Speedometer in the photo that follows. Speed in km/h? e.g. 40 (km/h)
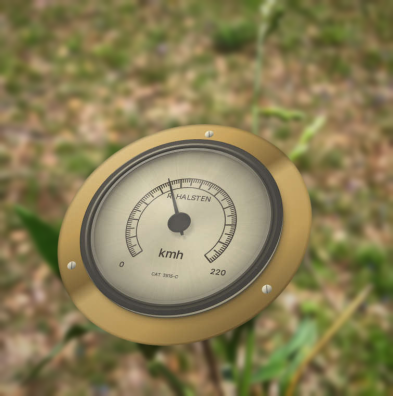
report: 90 (km/h)
